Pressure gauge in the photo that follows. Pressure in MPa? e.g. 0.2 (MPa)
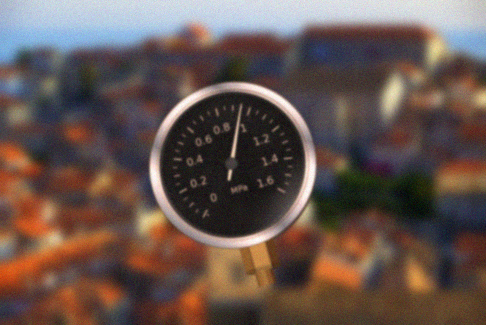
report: 0.95 (MPa)
